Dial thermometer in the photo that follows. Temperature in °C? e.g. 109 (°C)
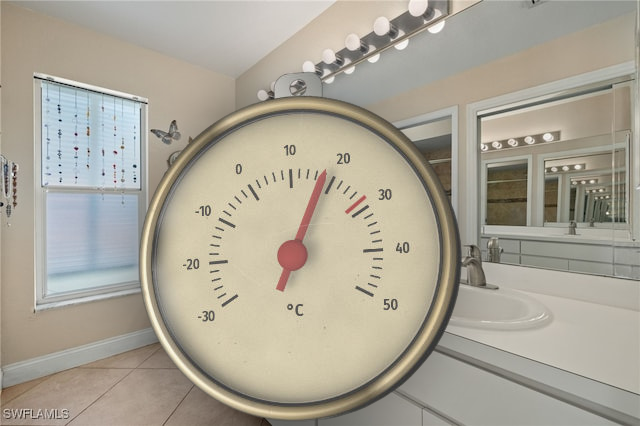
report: 18 (°C)
